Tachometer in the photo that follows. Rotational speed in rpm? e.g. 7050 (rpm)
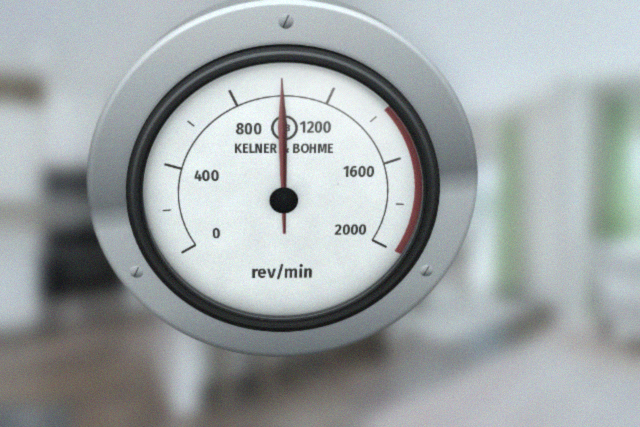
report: 1000 (rpm)
